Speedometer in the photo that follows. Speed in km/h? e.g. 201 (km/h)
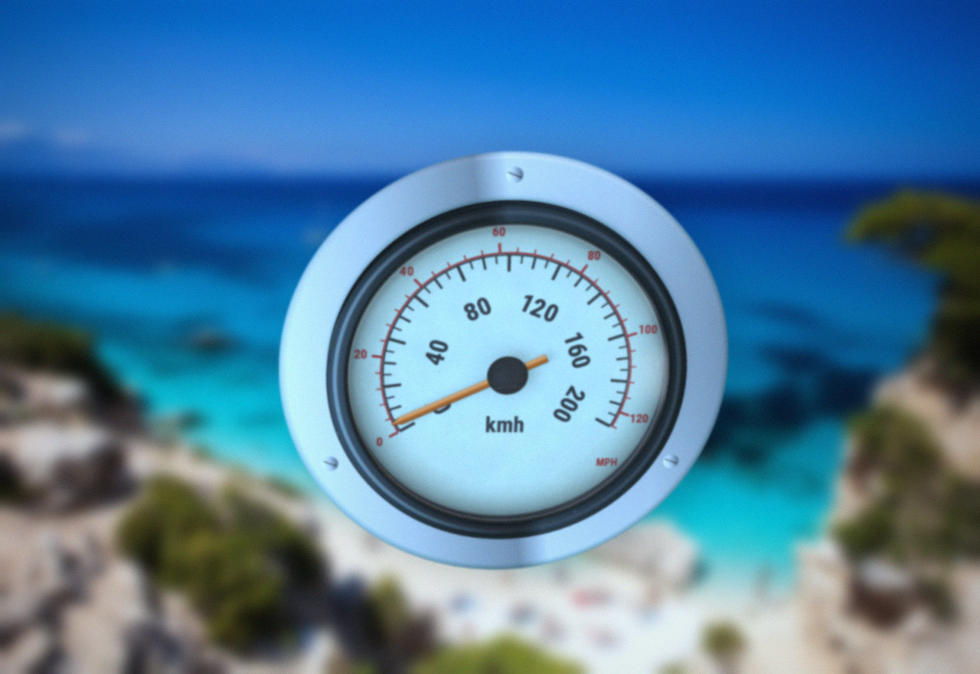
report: 5 (km/h)
